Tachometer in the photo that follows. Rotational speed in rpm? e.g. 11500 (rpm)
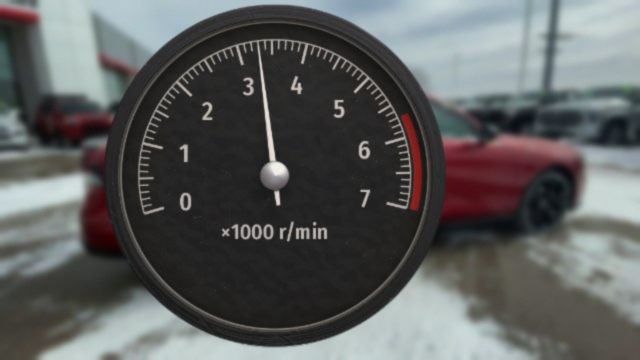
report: 3300 (rpm)
